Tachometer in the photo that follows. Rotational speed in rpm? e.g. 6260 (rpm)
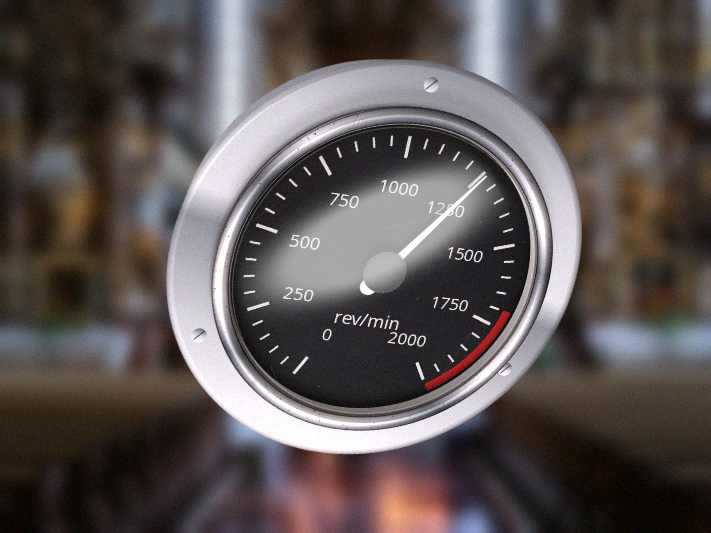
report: 1250 (rpm)
